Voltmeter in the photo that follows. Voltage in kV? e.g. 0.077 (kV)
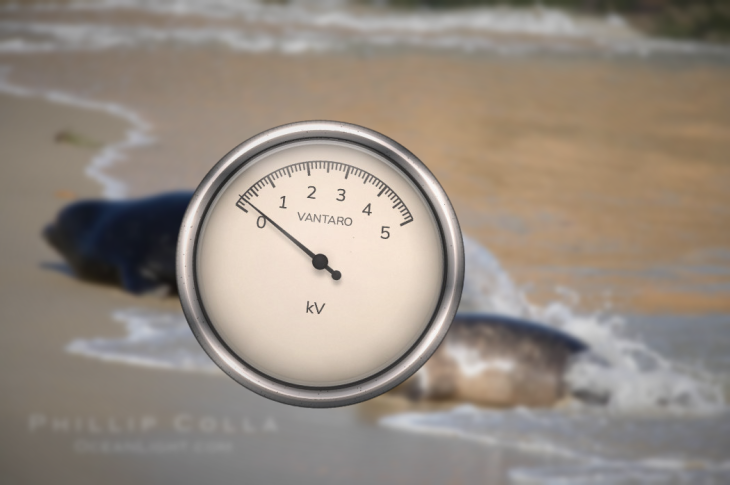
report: 0.2 (kV)
